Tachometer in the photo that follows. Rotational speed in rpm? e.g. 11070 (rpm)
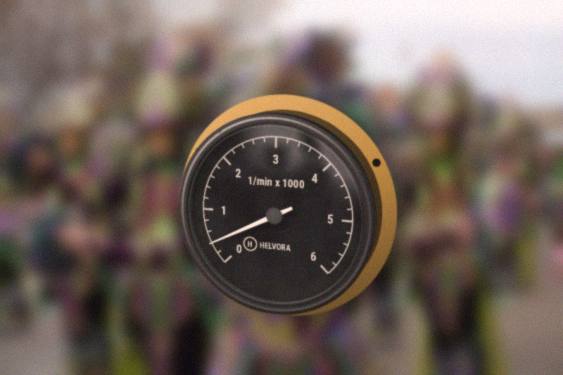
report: 400 (rpm)
